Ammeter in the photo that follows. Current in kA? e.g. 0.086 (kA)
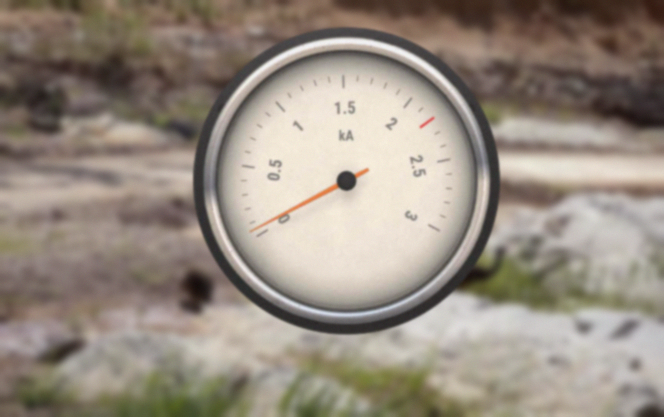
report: 0.05 (kA)
